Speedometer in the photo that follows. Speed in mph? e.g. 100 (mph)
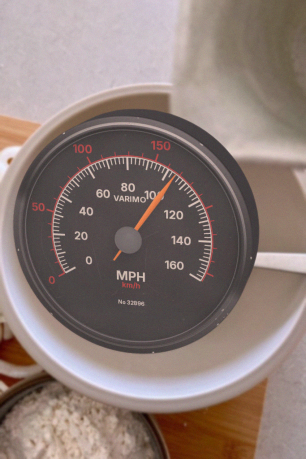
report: 104 (mph)
